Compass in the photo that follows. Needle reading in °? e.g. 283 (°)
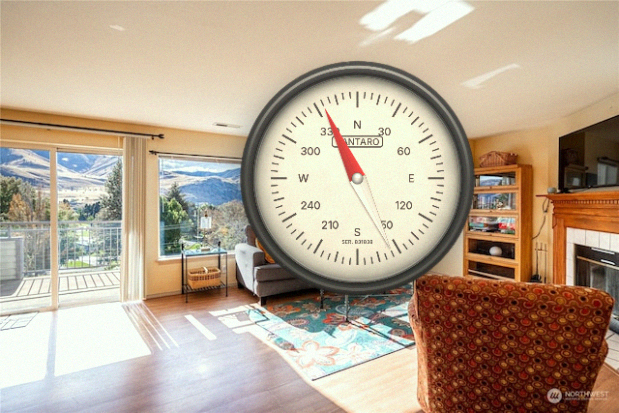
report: 335 (°)
